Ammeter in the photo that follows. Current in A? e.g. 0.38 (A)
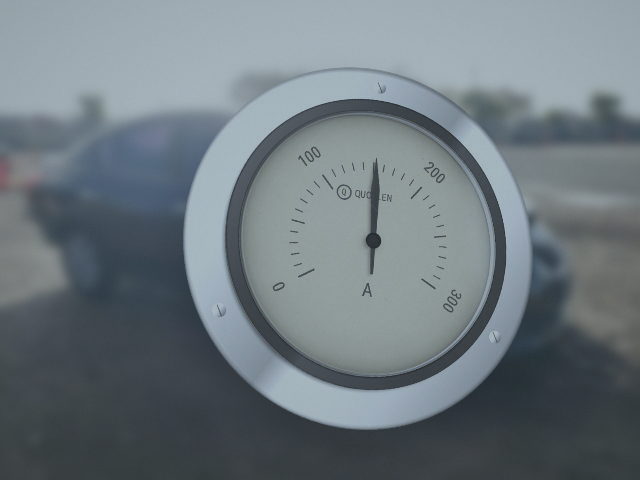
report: 150 (A)
